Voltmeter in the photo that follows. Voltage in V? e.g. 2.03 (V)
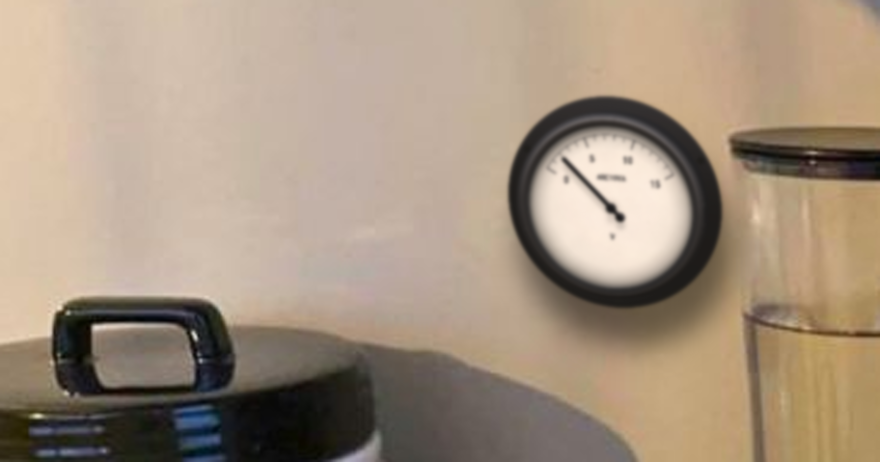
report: 2 (V)
